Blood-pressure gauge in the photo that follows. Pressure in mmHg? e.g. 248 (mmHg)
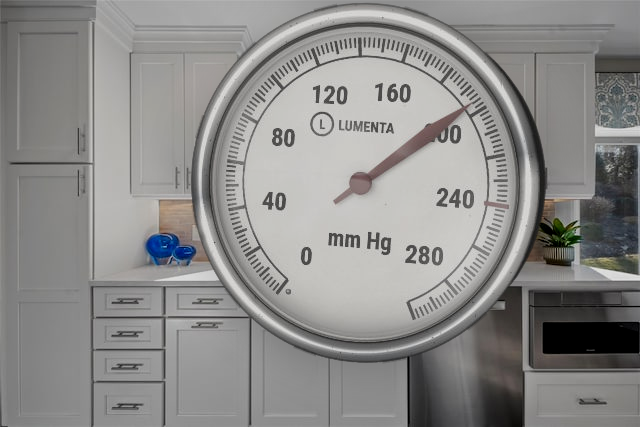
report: 196 (mmHg)
